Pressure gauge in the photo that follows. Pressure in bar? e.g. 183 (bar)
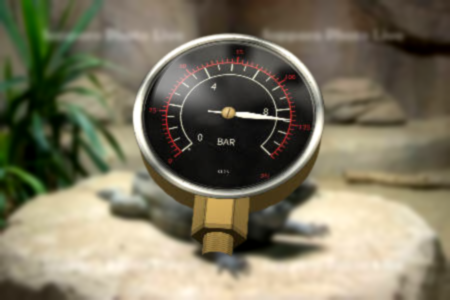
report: 8.5 (bar)
